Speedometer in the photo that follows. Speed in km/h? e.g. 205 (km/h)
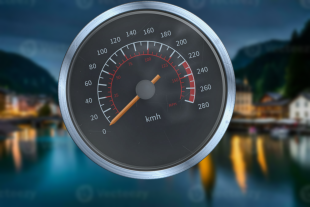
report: 0 (km/h)
